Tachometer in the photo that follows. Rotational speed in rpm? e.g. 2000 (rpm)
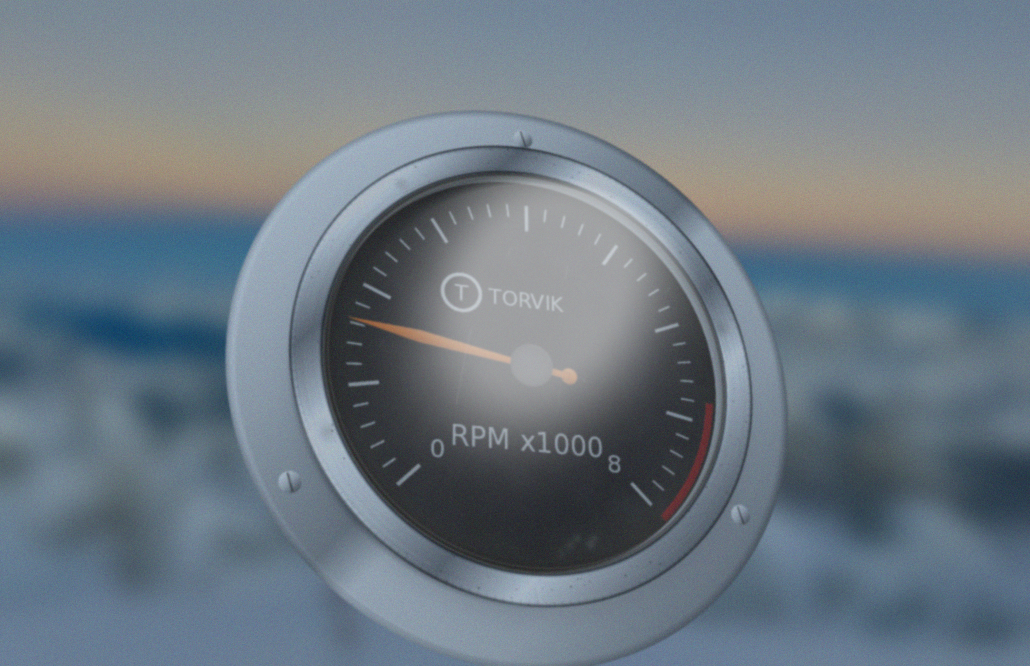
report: 1600 (rpm)
